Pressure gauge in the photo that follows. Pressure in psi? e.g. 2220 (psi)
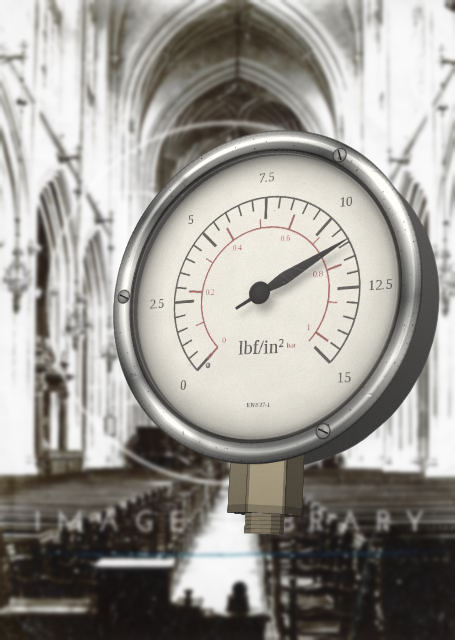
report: 11 (psi)
